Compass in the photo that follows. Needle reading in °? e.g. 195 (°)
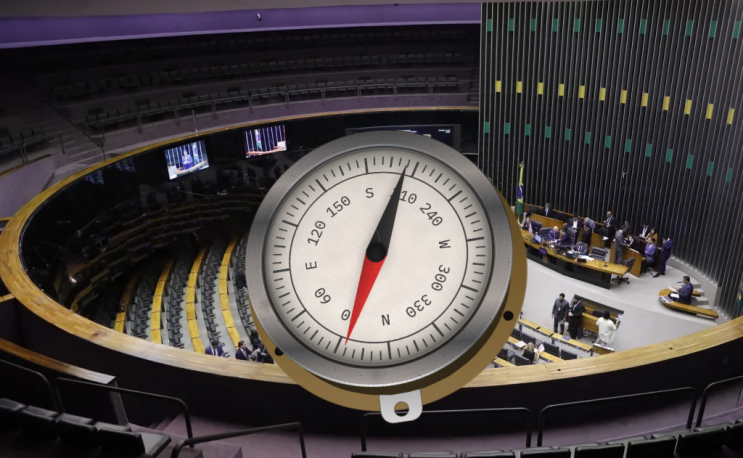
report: 25 (°)
